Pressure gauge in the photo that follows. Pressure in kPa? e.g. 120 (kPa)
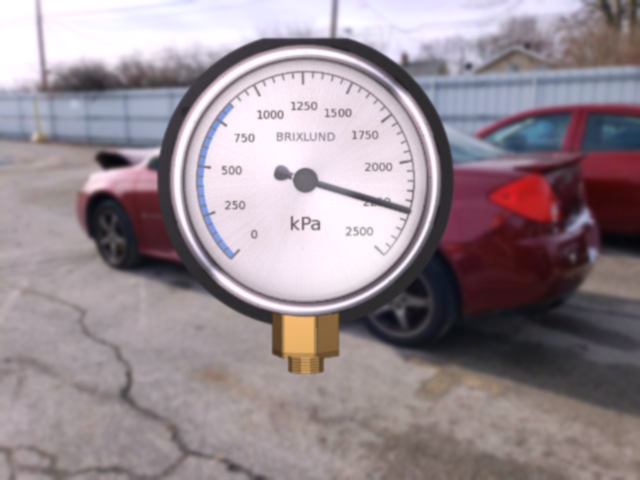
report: 2250 (kPa)
